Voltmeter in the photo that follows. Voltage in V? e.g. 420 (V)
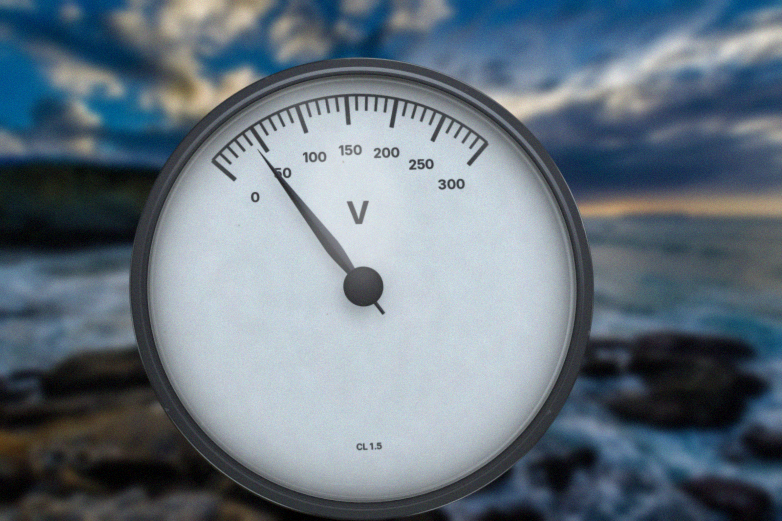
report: 40 (V)
